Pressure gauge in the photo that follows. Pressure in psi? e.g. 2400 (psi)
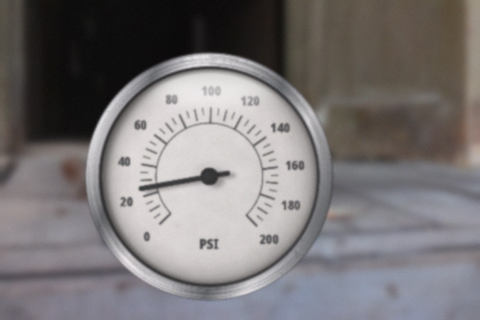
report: 25 (psi)
